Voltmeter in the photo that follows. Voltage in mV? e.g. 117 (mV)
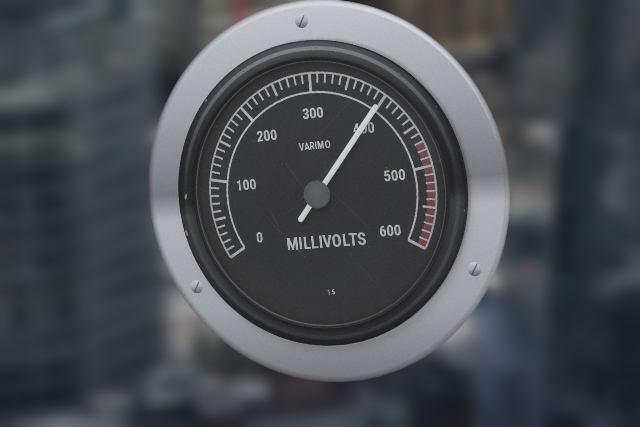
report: 400 (mV)
